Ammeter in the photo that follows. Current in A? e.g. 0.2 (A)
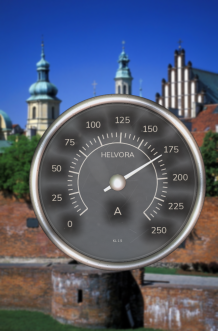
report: 175 (A)
